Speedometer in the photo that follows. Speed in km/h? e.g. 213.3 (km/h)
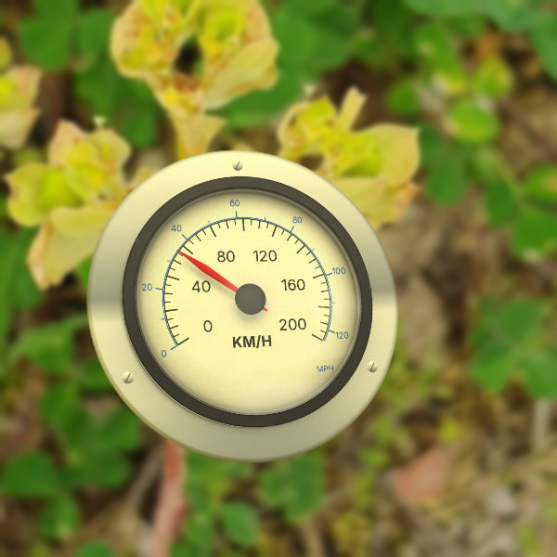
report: 55 (km/h)
